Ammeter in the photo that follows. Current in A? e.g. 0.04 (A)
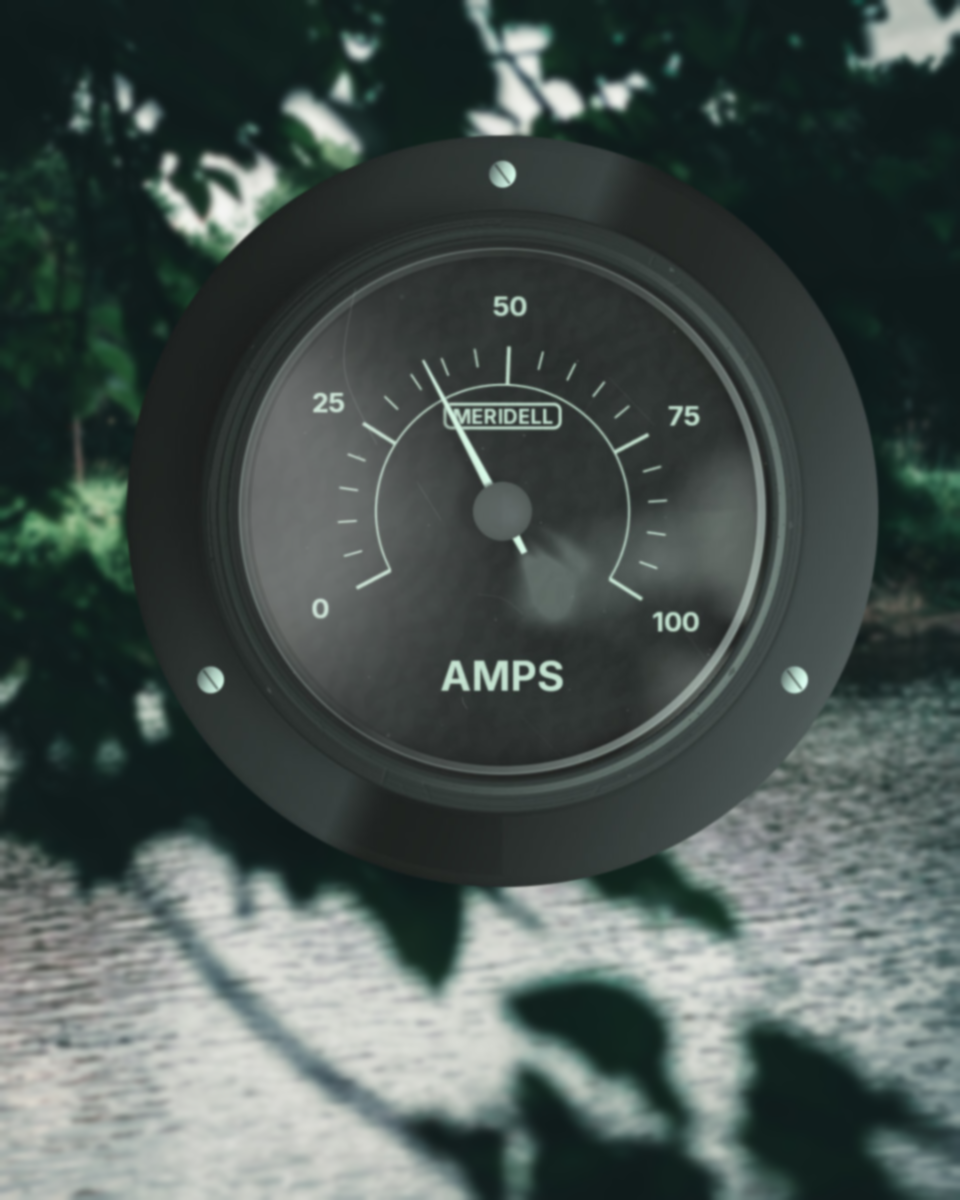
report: 37.5 (A)
